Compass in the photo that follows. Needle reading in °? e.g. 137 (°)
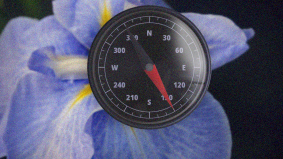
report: 150 (°)
